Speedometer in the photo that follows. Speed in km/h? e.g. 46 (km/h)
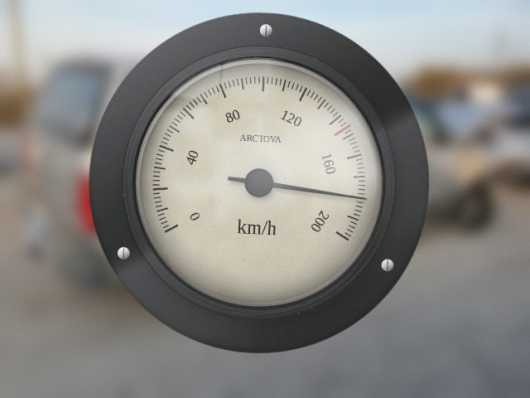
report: 180 (km/h)
